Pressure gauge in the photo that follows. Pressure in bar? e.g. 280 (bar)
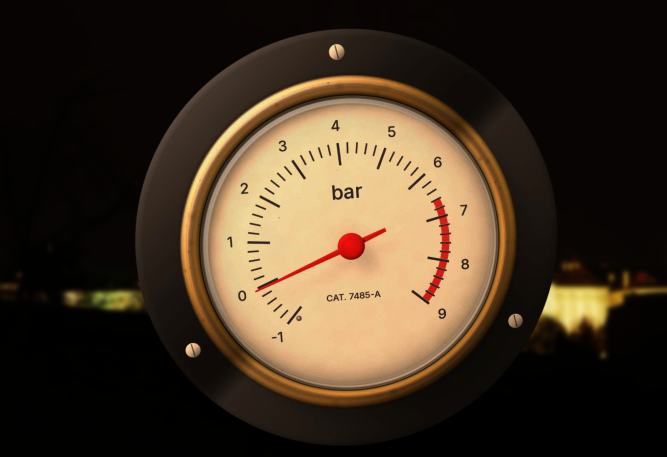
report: 0 (bar)
